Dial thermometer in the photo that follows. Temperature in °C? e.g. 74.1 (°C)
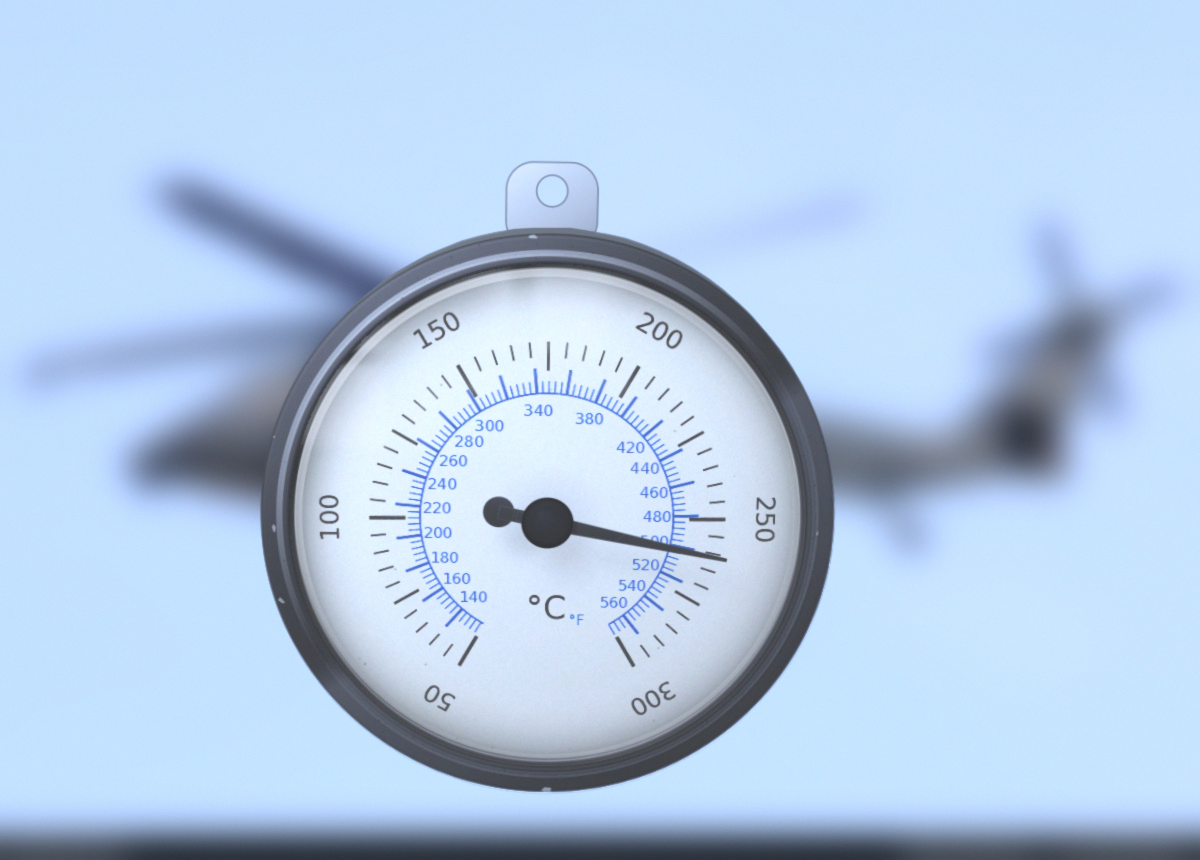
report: 260 (°C)
